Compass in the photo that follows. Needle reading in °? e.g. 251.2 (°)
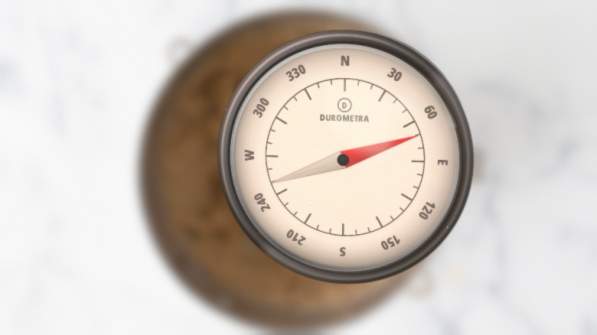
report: 70 (°)
